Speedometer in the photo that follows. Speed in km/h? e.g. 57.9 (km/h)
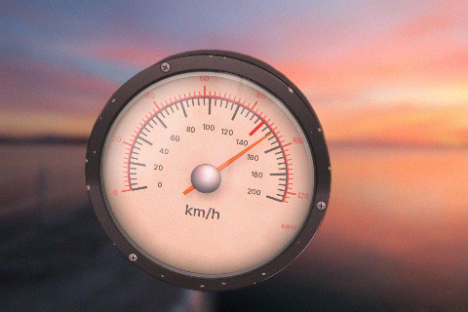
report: 148 (km/h)
